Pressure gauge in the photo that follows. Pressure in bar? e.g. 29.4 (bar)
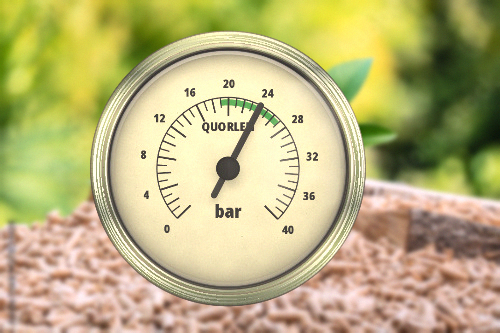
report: 24 (bar)
